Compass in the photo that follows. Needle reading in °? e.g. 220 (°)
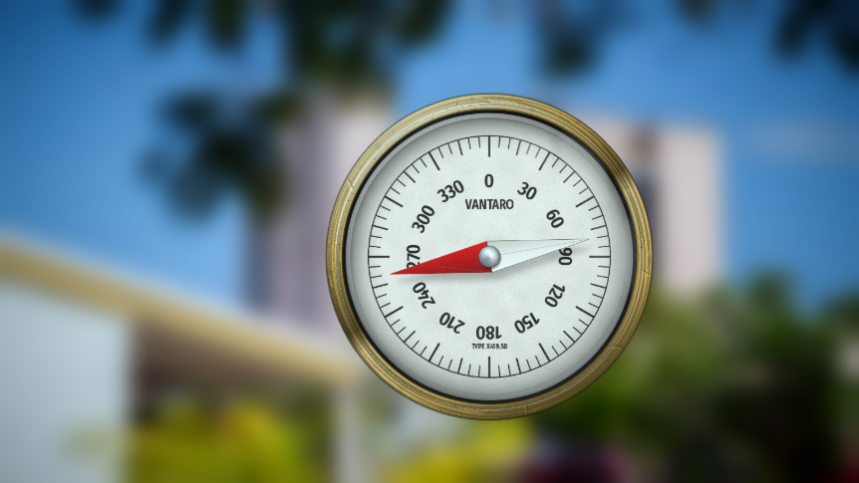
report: 260 (°)
